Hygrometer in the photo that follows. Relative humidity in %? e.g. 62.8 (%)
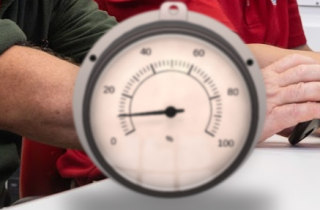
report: 10 (%)
